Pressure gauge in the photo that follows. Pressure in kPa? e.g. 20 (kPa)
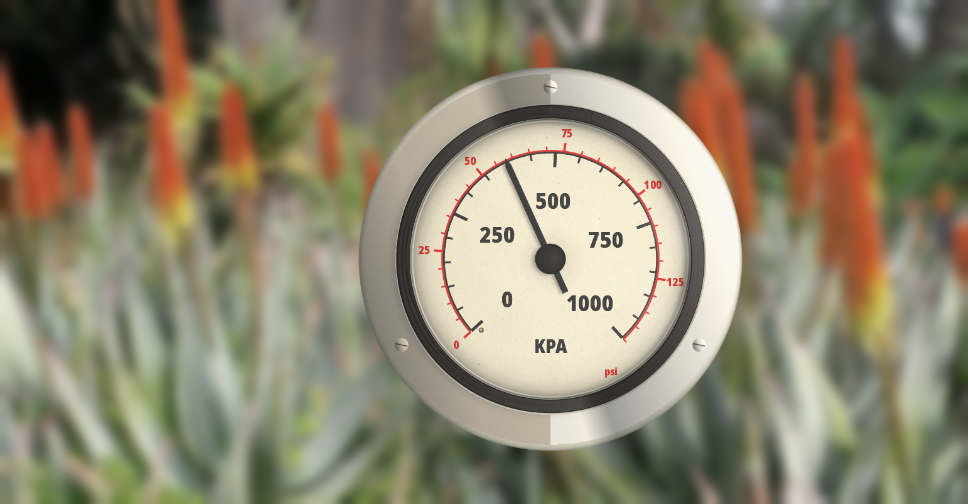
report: 400 (kPa)
